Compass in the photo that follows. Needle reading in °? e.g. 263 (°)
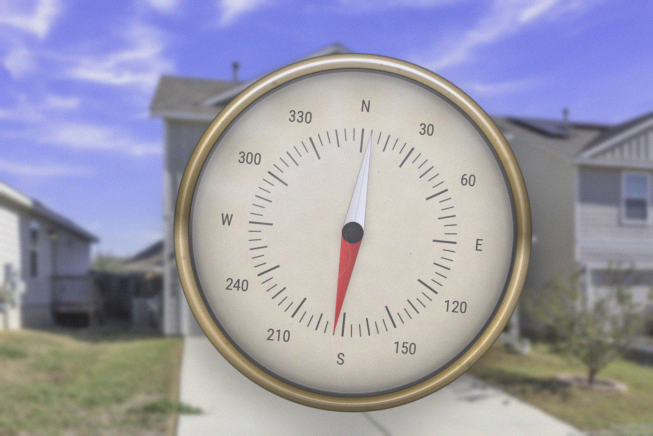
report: 185 (°)
